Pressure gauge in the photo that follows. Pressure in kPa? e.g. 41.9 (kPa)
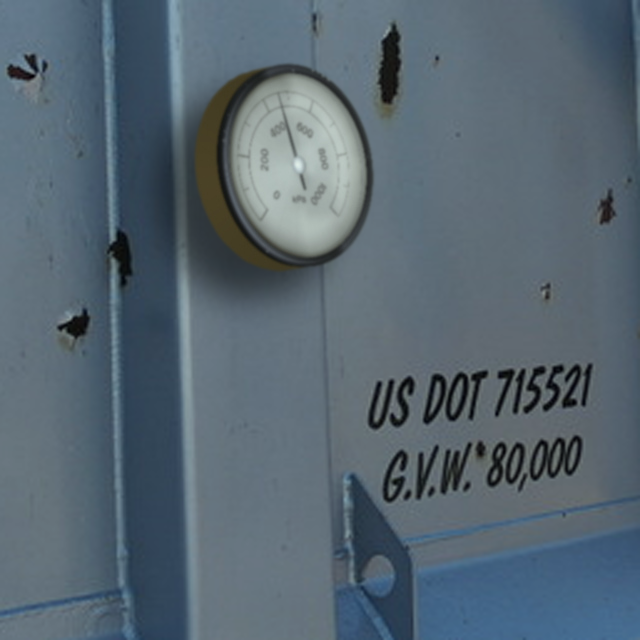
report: 450 (kPa)
